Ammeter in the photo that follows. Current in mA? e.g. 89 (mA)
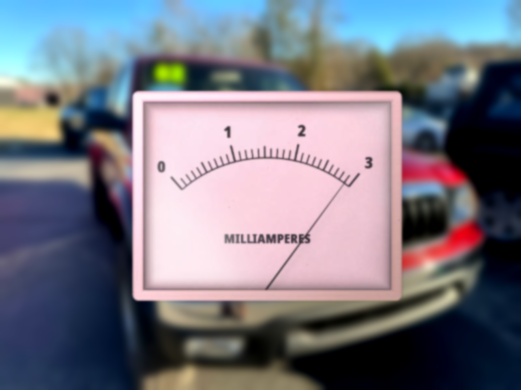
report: 2.9 (mA)
